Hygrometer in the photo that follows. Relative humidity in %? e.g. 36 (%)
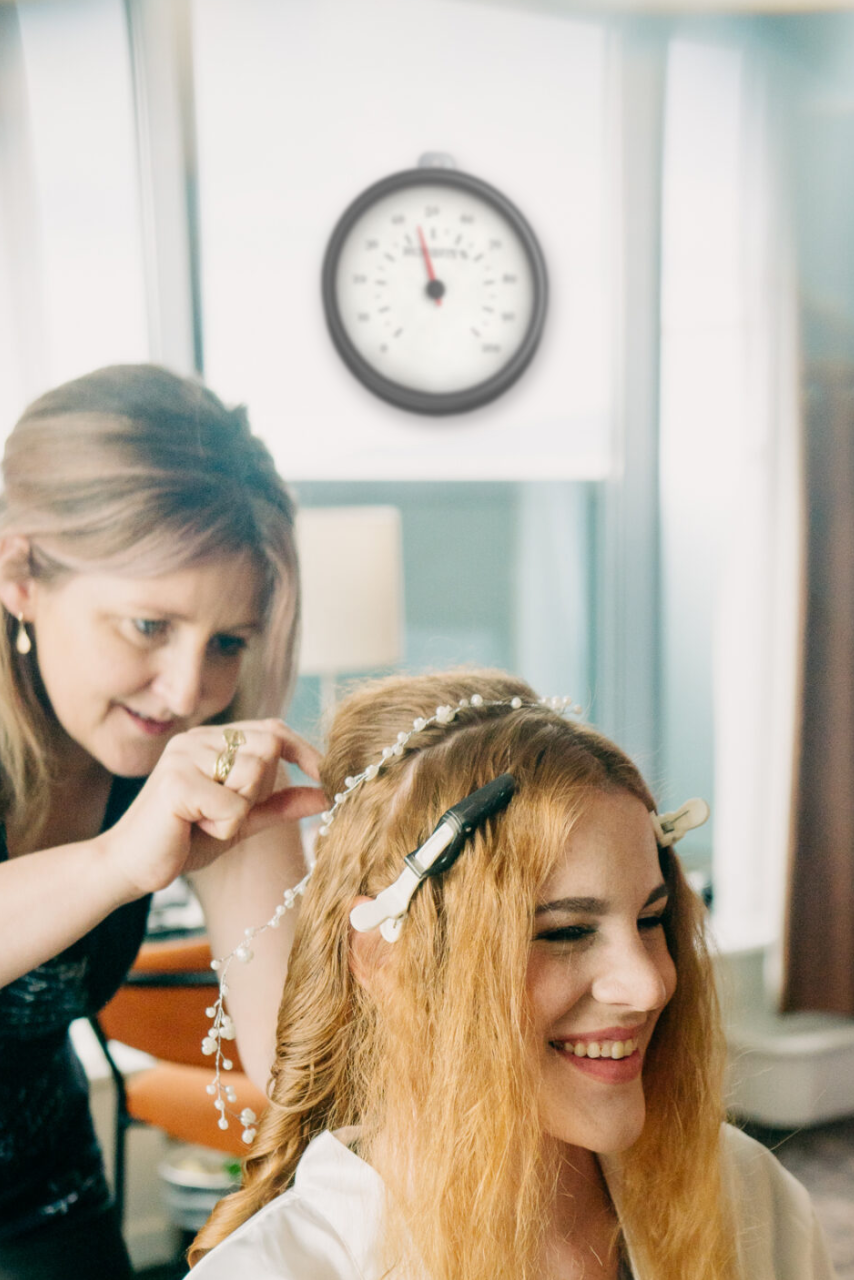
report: 45 (%)
